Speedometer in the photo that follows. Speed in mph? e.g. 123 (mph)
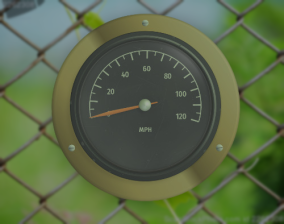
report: 0 (mph)
